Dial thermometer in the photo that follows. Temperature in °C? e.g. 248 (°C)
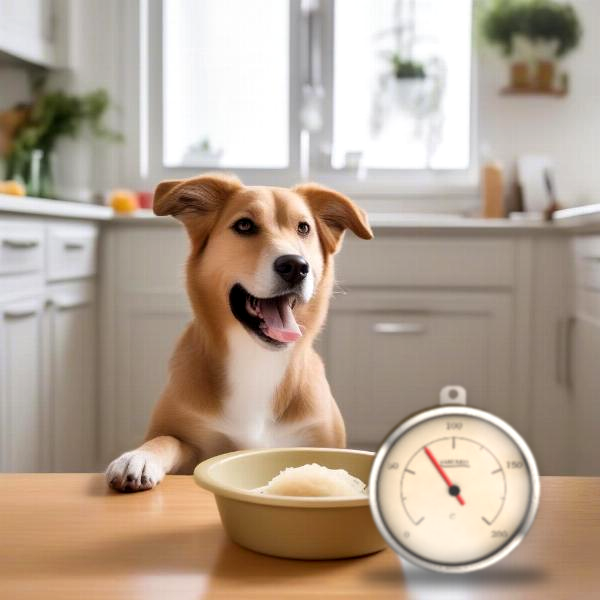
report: 75 (°C)
